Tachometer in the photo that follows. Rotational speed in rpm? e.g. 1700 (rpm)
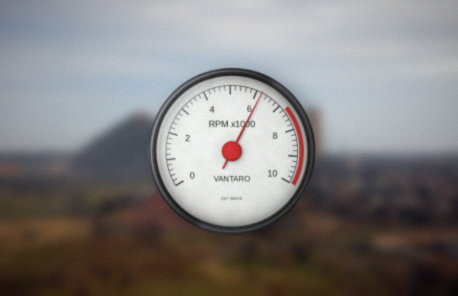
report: 6200 (rpm)
